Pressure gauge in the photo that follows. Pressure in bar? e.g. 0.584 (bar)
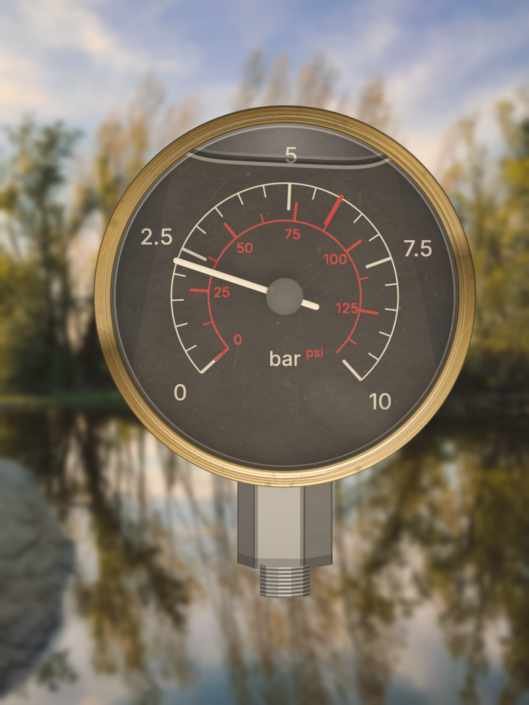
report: 2.25 (bar)
